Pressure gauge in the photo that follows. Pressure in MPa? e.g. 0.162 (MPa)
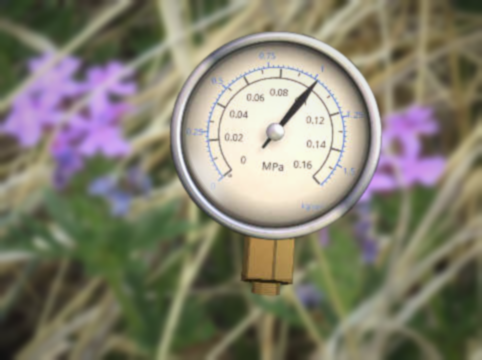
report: 0.1 (MPa)
